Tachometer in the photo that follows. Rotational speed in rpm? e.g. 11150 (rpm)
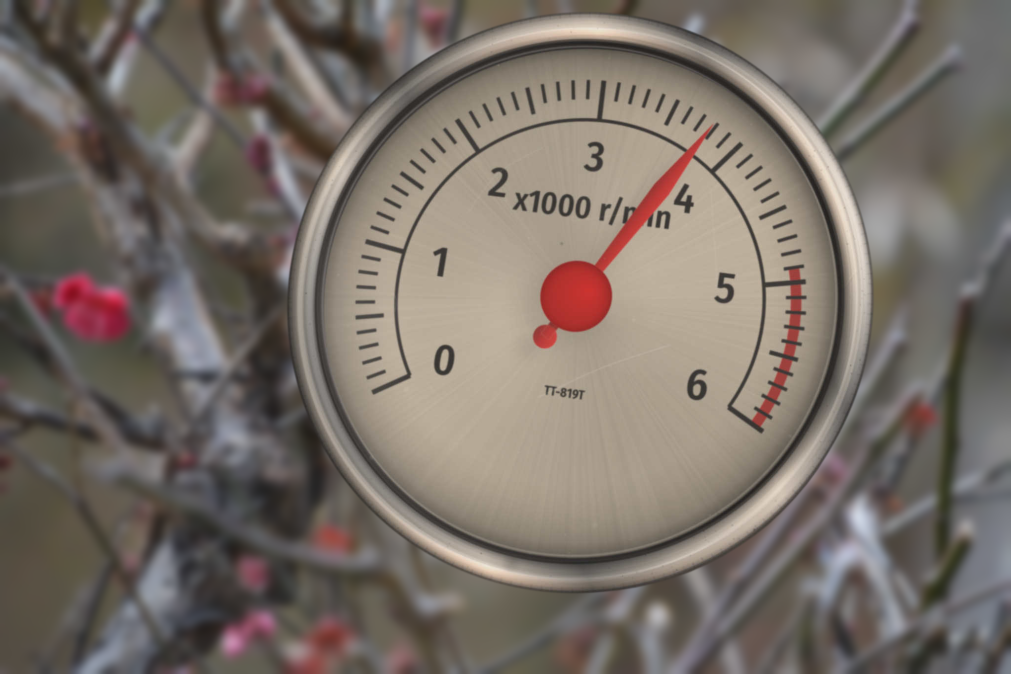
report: 3800 (rpm)
